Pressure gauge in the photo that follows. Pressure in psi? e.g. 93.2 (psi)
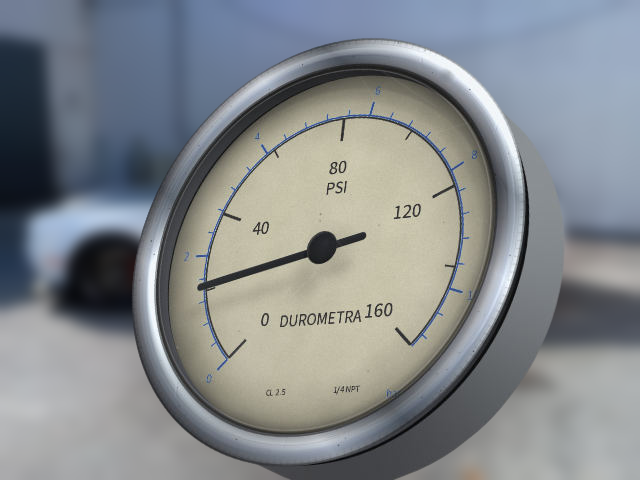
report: 20 (psi)
